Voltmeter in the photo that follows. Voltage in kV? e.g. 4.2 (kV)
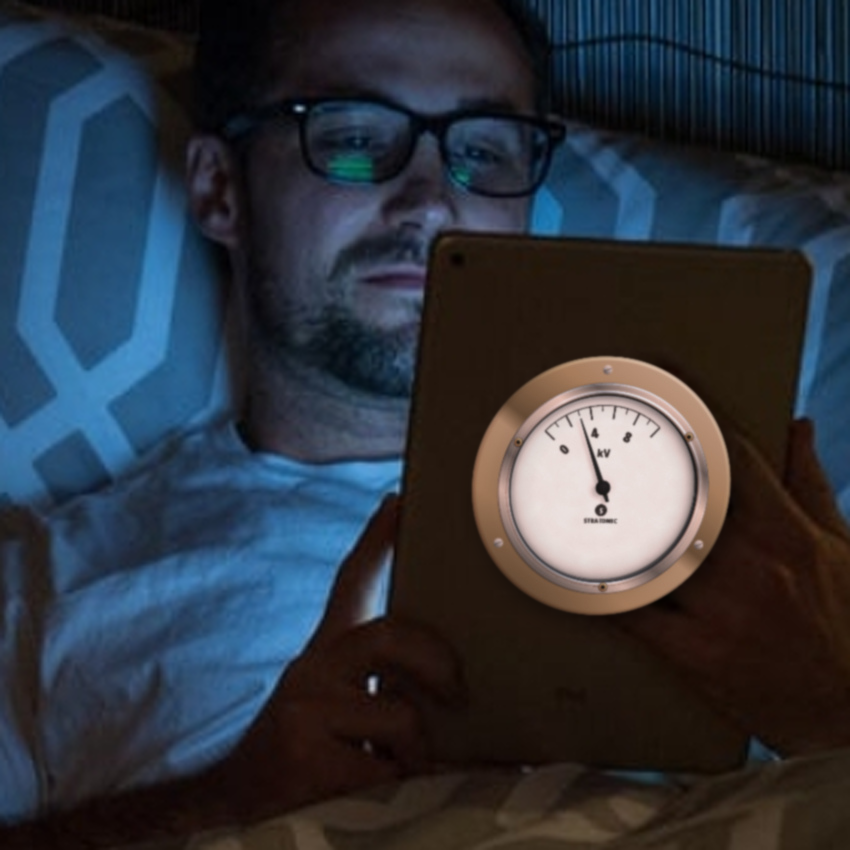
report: 3 (kV)
